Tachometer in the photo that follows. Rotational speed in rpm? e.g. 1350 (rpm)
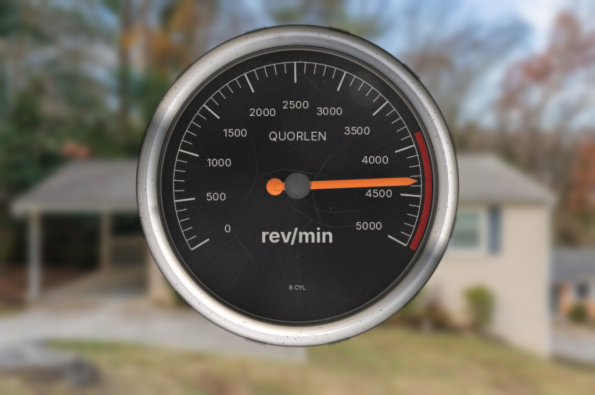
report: 4350 (rpm)
